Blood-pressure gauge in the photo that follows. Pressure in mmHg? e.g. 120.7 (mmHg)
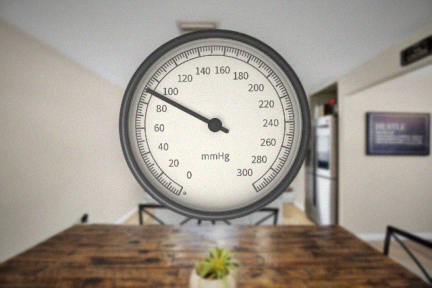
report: 90 (mmHg)
